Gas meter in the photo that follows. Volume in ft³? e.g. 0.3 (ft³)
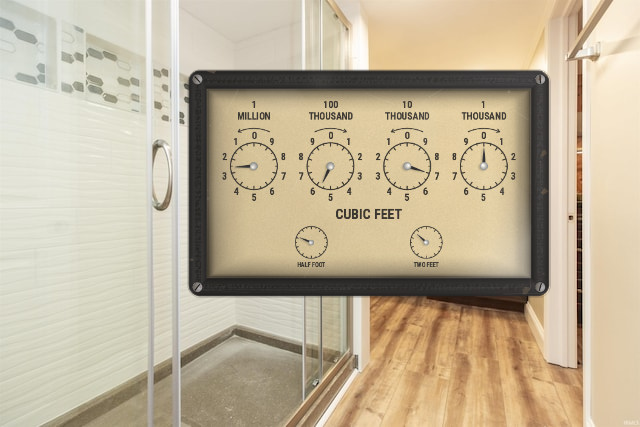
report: 257000 (ft³)
